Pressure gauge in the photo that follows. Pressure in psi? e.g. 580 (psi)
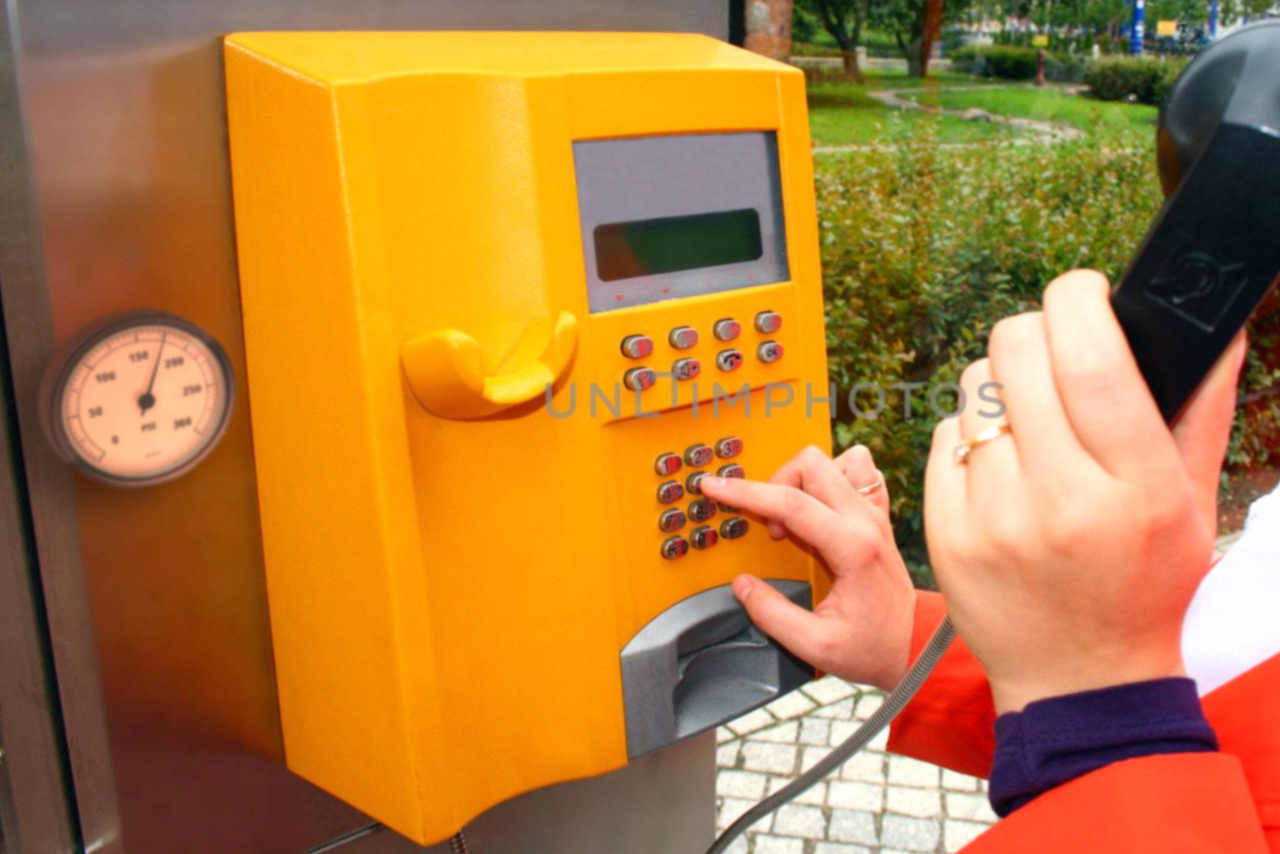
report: 175 (psi)
